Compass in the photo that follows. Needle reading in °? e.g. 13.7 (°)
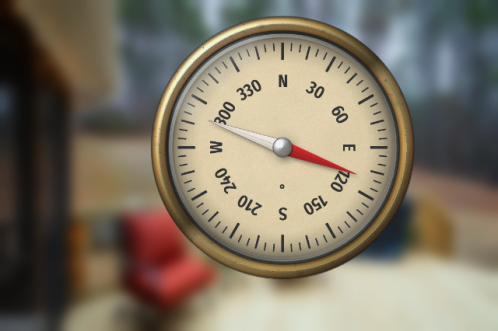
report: 110 (°)
